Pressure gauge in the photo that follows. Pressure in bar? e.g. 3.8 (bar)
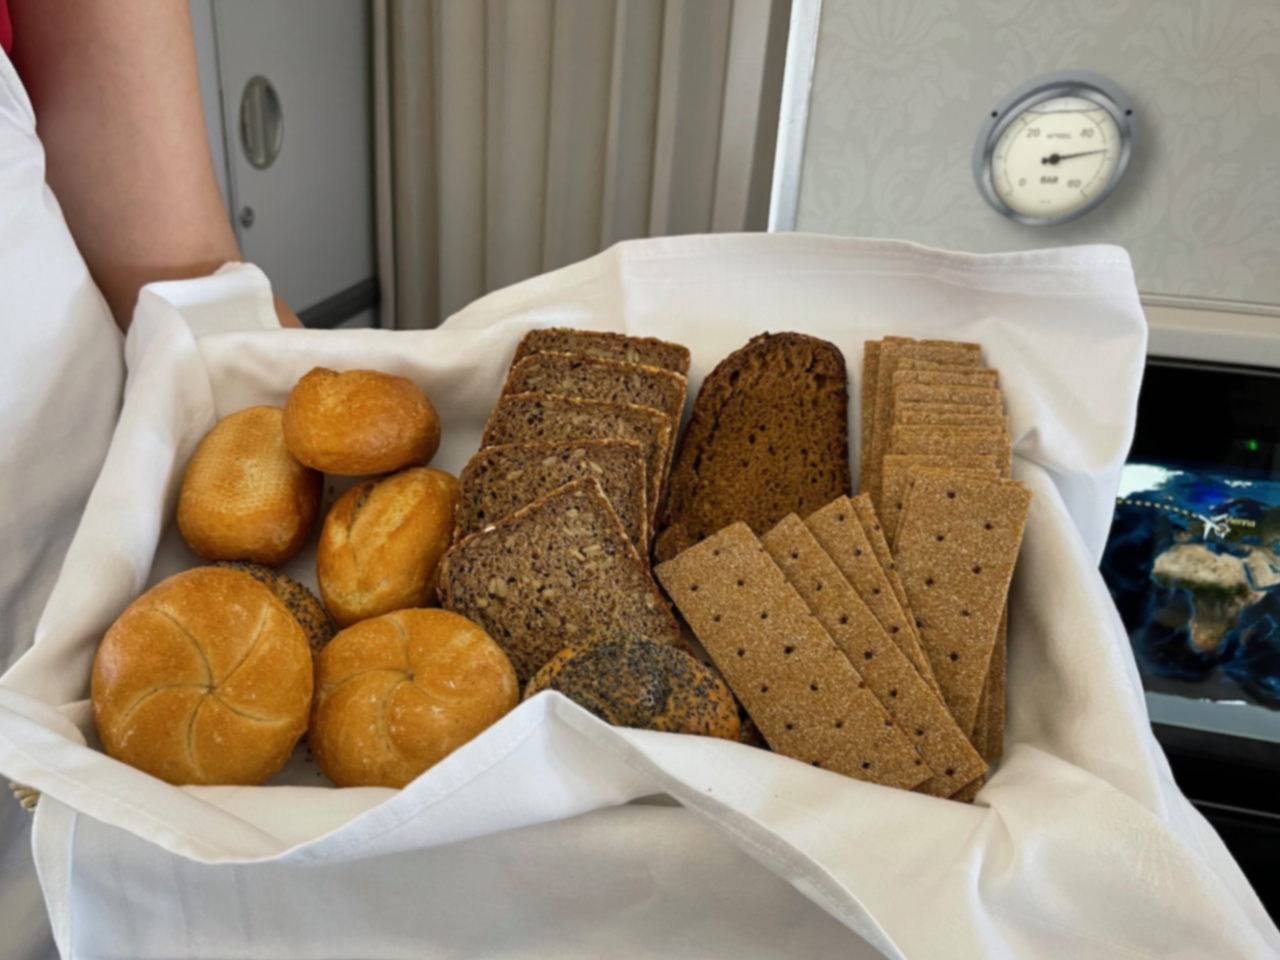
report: 47.5 (bar)
